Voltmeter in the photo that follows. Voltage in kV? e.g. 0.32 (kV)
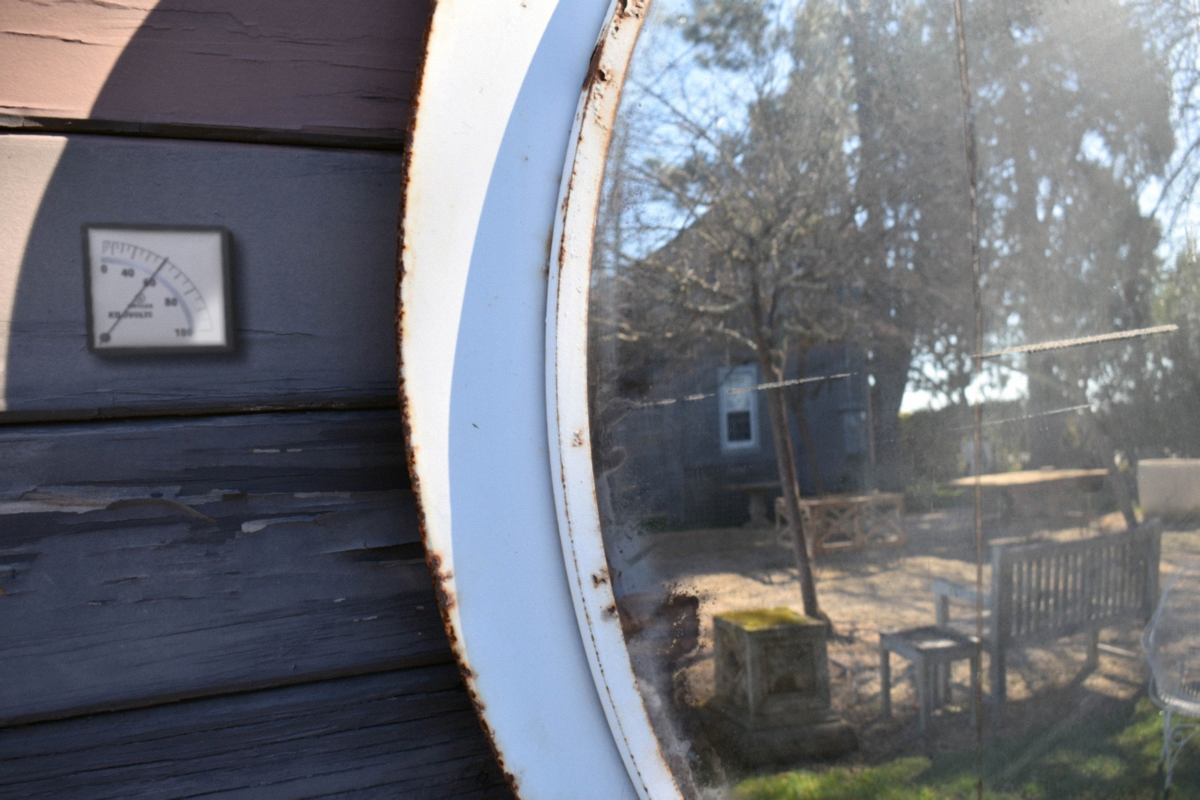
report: 60 (kV)
